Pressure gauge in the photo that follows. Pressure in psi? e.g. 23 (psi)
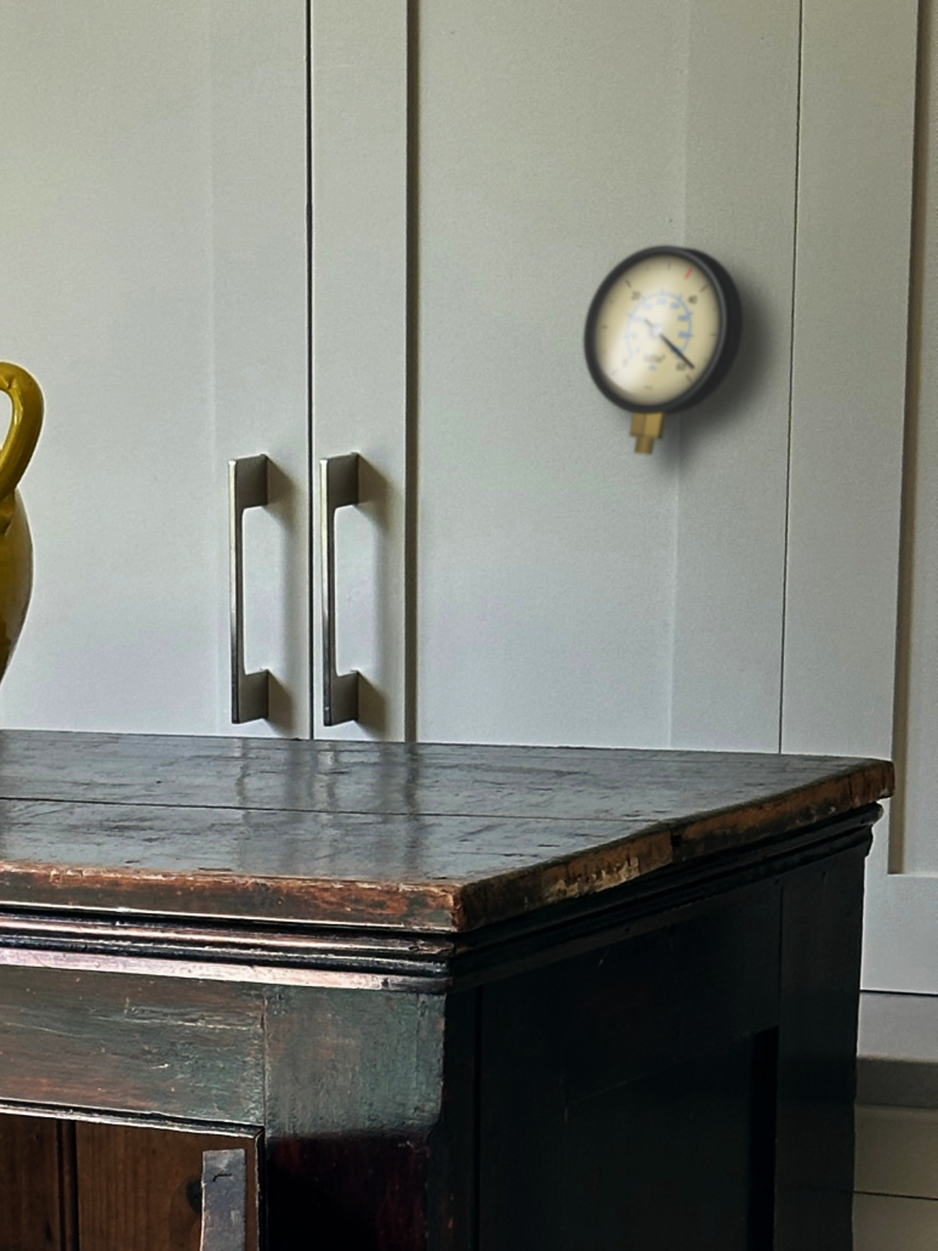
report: 57.5 (psi)
